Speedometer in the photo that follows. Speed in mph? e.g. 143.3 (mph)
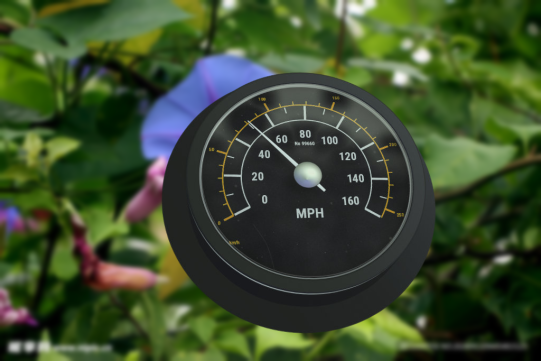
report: 50 (mph)
